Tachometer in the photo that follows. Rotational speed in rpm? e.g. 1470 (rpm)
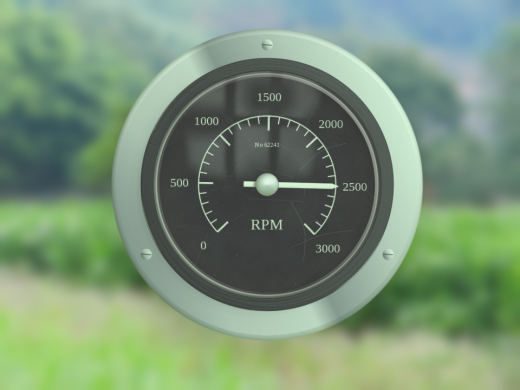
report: 2500 (rpm)
